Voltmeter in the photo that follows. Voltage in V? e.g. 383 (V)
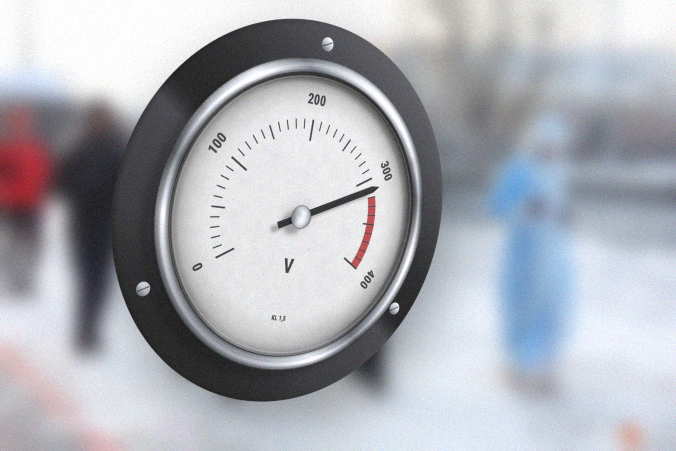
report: 310 (V)
